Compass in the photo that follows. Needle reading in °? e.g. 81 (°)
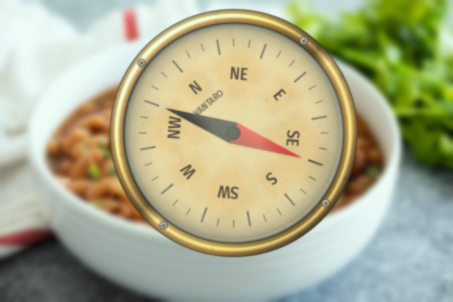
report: 150 (°)
